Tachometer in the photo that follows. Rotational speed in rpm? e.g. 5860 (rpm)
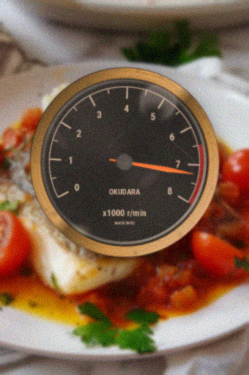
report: 7250 (rpm)
